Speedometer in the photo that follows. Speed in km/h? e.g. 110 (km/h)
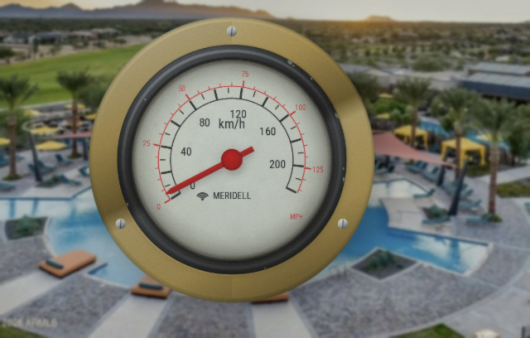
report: 5 (km/h)
